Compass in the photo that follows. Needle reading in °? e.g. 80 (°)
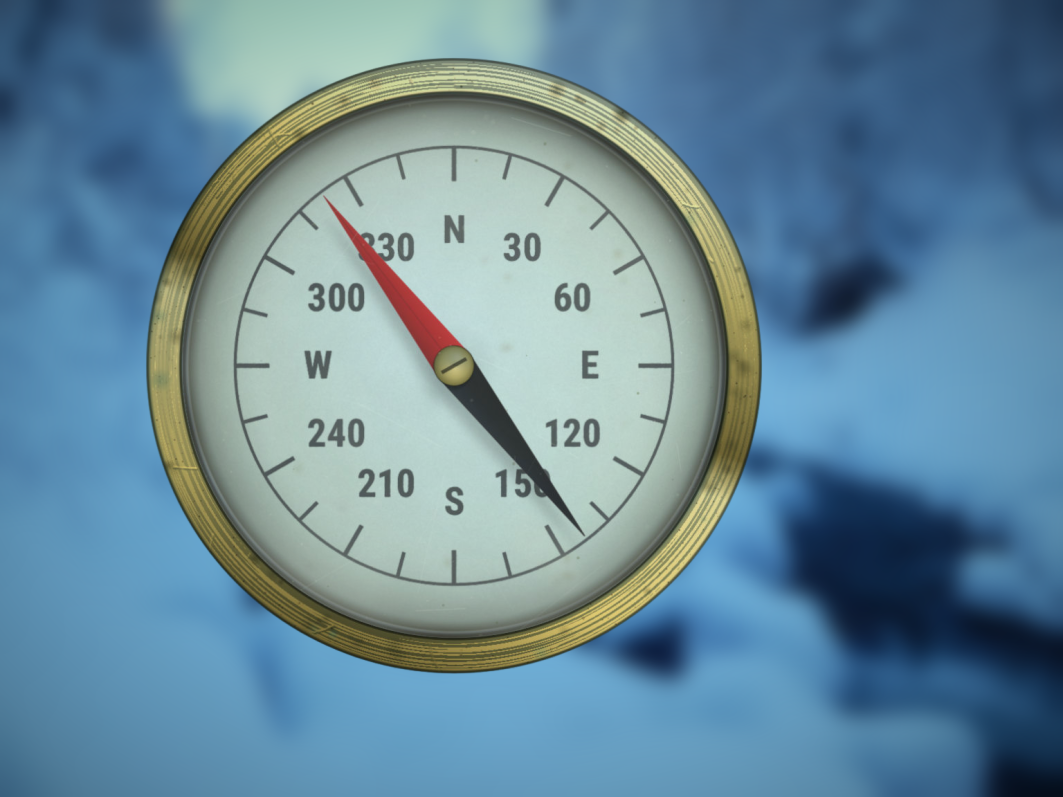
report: 322.5 (°)
